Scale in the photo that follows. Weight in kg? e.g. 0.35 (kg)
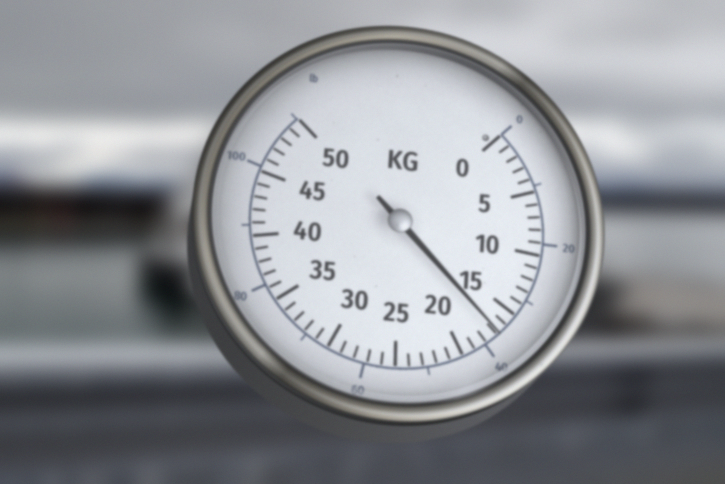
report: 17 (kg)
